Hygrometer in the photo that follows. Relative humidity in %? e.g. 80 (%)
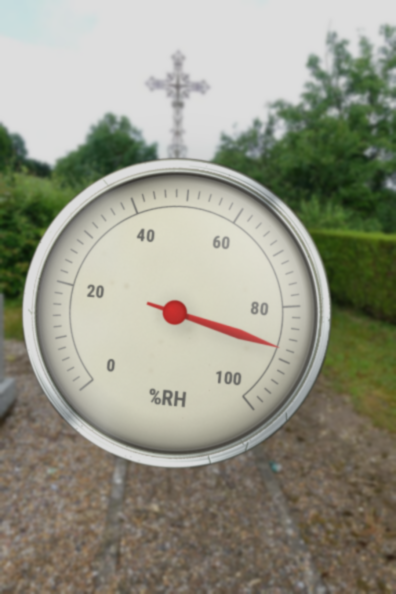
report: 88 (%)
